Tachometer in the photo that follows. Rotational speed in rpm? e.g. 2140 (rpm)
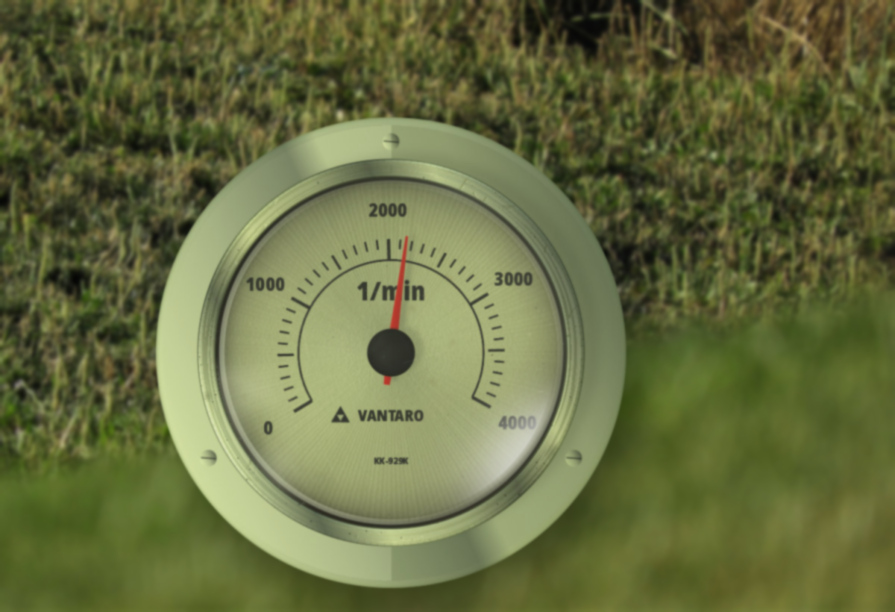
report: 2150 (rpm)
